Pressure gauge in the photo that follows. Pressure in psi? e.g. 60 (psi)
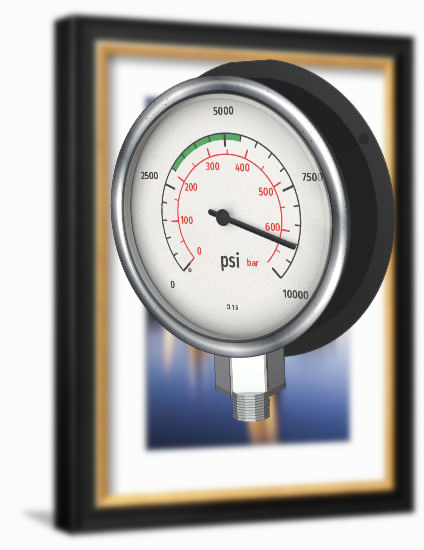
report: 9000 (psi)
